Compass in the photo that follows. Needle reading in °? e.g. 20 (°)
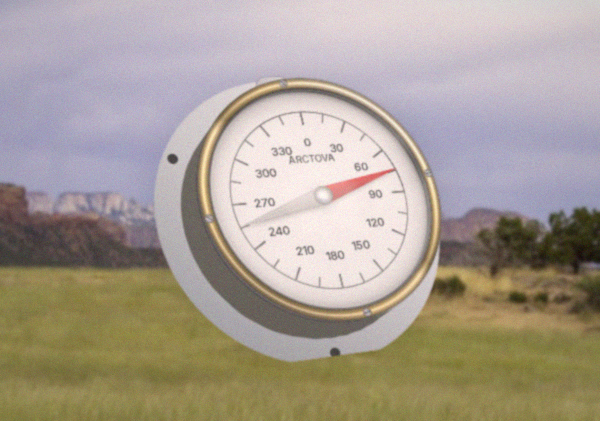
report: 75 (°)
